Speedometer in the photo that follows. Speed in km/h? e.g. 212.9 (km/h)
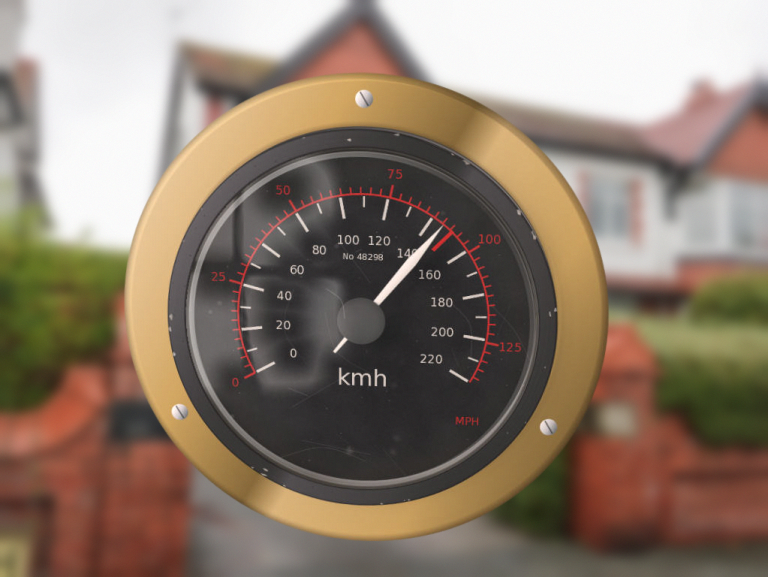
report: 145 (km/h)
